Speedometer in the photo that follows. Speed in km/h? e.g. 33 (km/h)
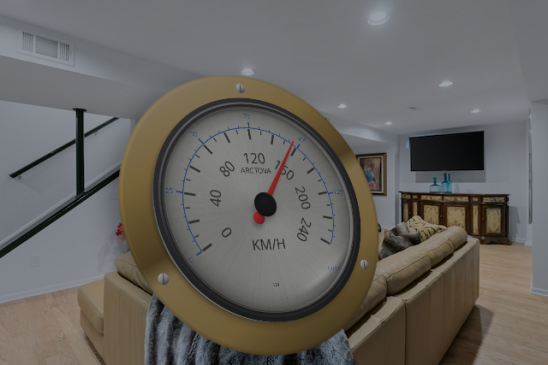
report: 155 (km/h)
